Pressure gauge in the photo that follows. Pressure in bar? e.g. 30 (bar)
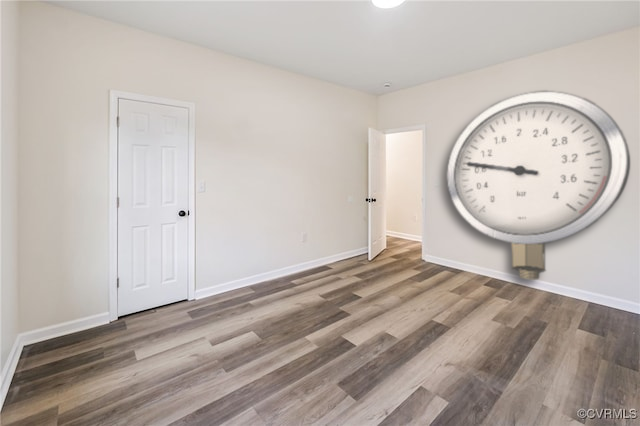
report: 0.9 (bar)
